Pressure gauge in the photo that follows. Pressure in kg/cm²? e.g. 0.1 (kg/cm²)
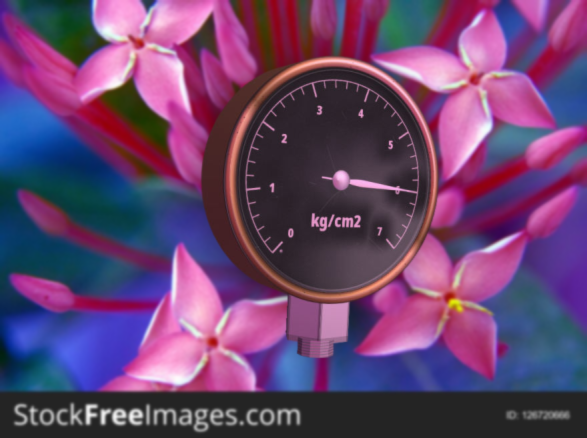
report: 6 (kg/cm²)
